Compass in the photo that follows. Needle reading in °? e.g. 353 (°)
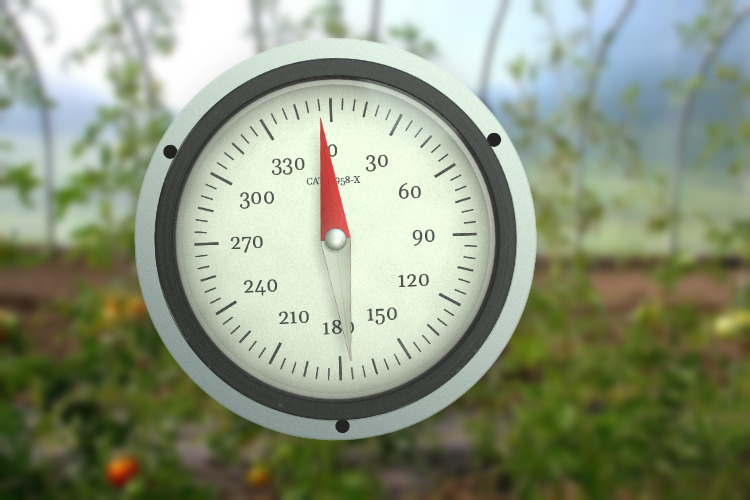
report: 355 (°)
